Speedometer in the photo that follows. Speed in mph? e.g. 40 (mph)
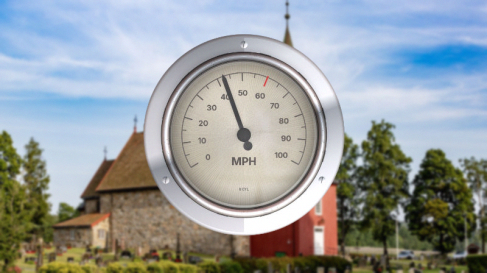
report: 42.5 (mph)
